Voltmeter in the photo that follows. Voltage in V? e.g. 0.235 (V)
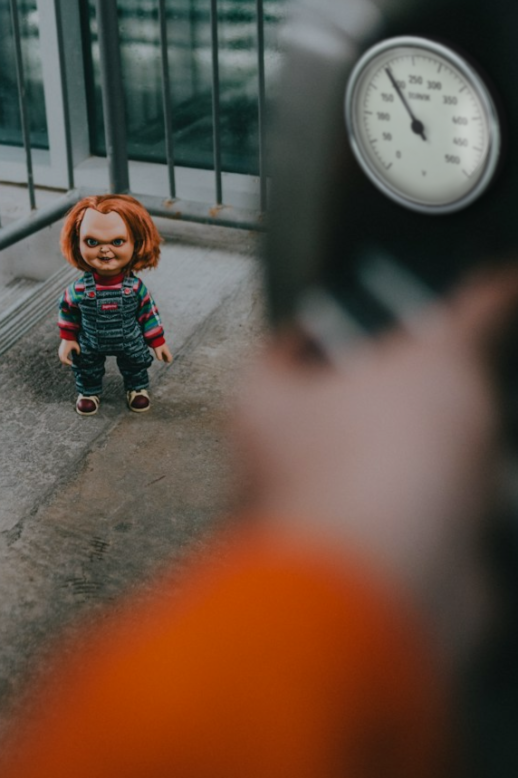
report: 200 (V)
